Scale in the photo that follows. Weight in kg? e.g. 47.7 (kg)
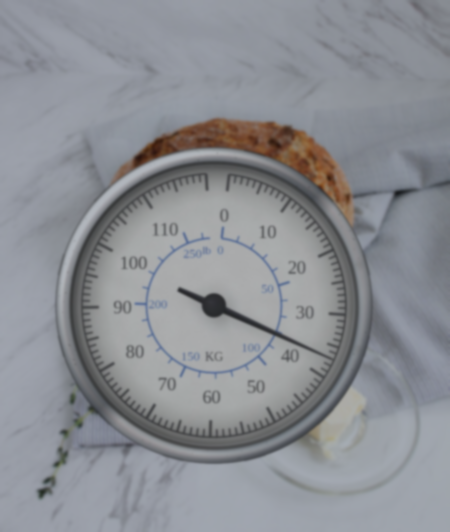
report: 37 (kg)
